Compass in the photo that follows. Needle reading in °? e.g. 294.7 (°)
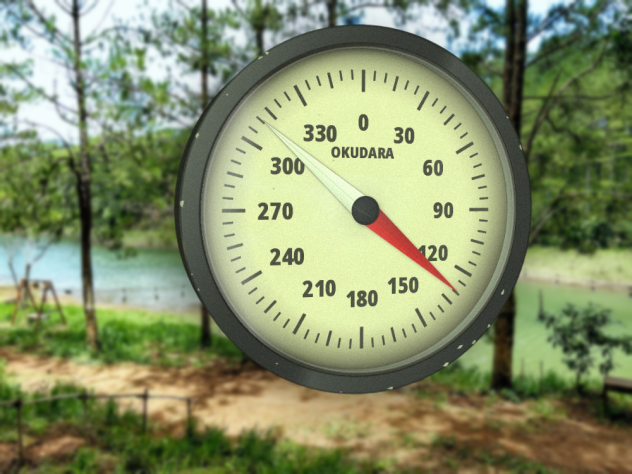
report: 130 (°)
